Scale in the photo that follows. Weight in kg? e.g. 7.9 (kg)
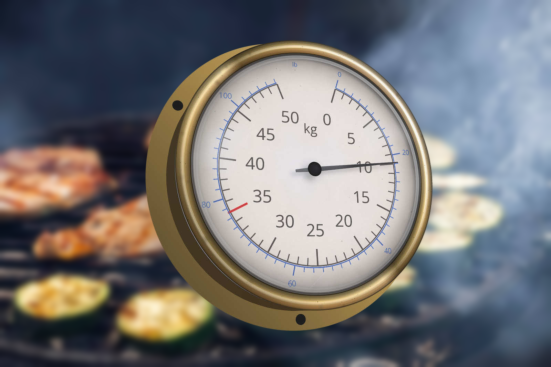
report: 10 (kg)
